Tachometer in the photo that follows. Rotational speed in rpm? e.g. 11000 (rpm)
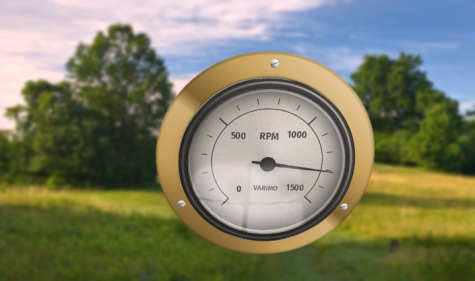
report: 1300 (rpm)
